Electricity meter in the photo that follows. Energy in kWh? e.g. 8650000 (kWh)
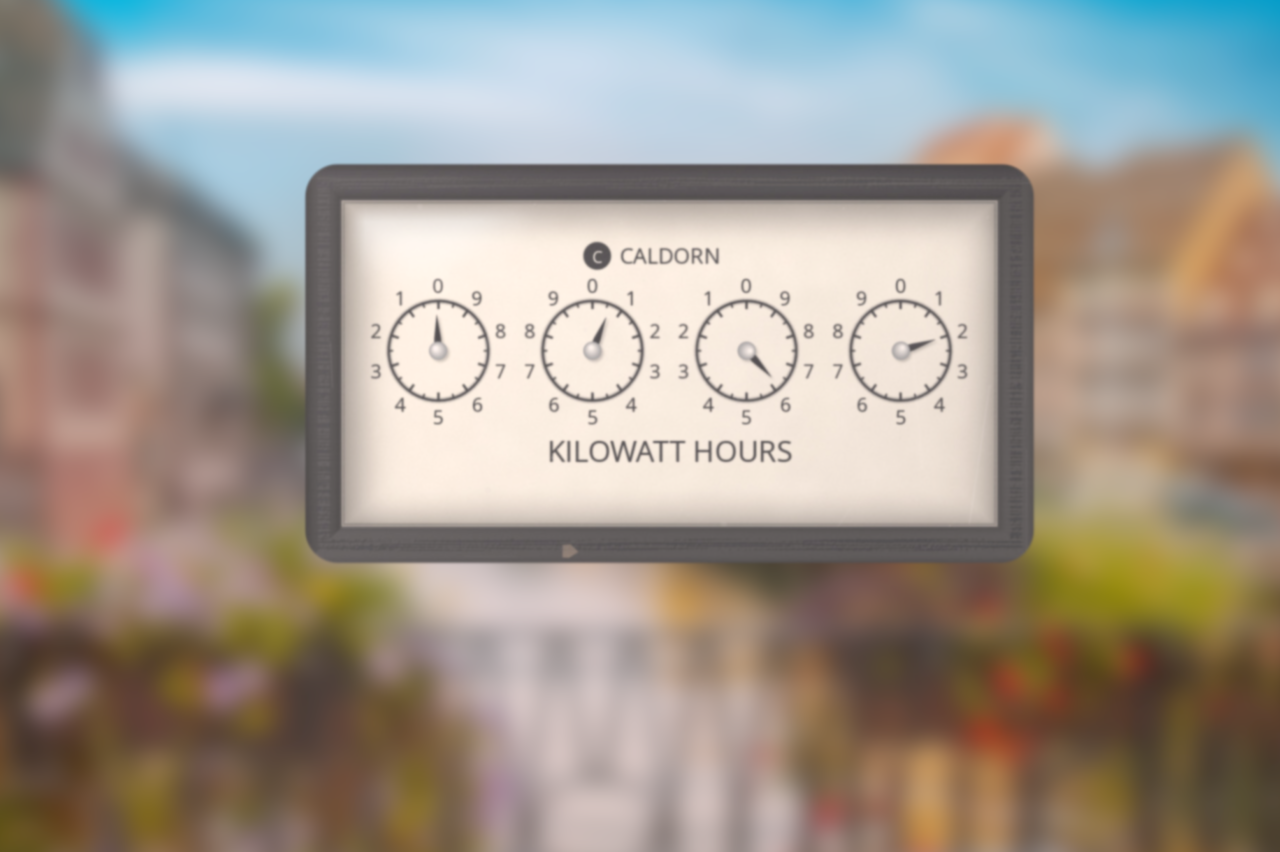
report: 62 (kWh)
